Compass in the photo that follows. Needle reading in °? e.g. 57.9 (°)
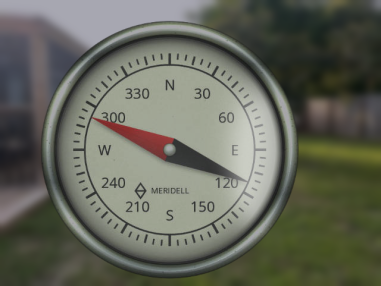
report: 292.5 (°)
